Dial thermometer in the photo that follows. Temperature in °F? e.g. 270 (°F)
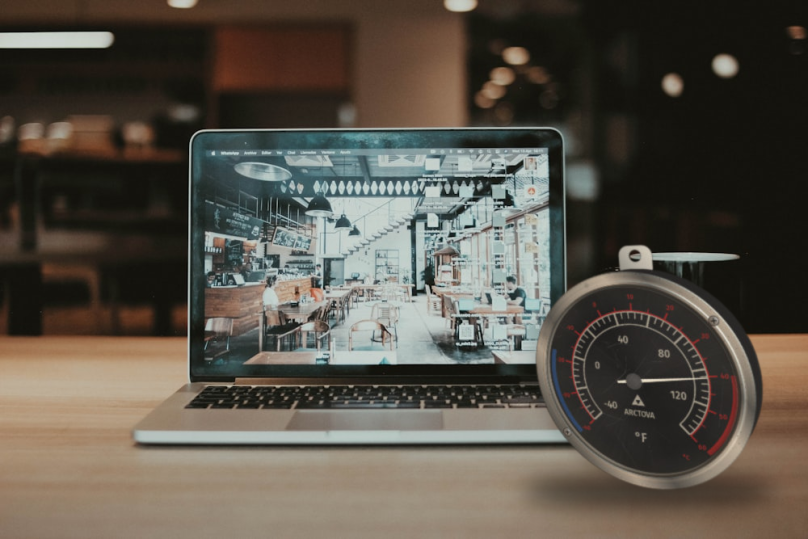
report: 104 (°F)
